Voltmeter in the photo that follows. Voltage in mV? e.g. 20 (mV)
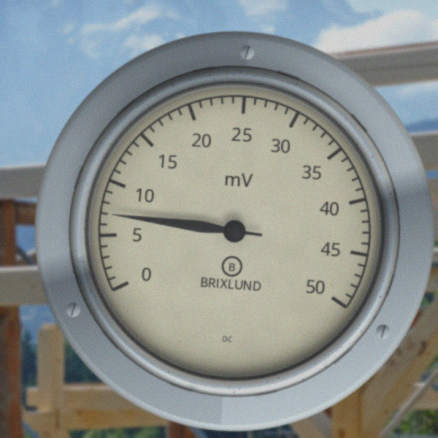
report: 7 (mV)
